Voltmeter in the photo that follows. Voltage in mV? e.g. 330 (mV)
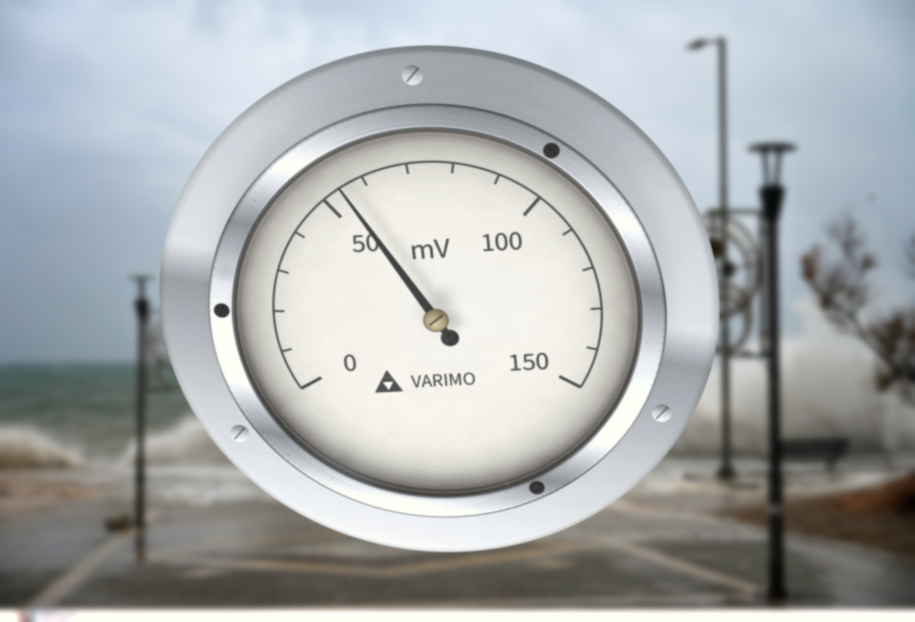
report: 55 (mV)
